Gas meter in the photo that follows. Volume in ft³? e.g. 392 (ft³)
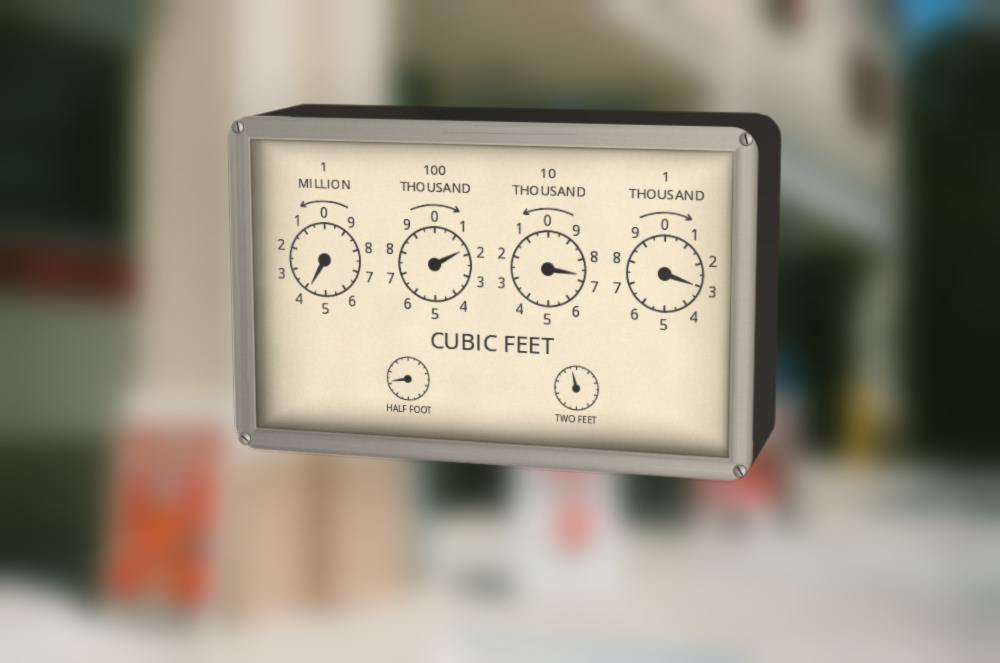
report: 417300 (ft³)
